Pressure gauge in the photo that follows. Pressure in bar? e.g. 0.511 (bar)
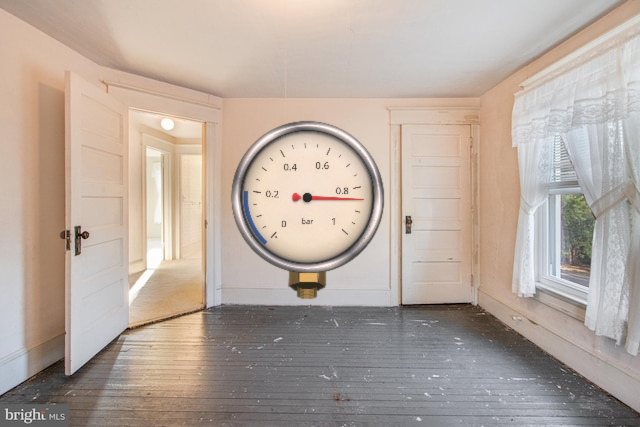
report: 0.85 (bar)
